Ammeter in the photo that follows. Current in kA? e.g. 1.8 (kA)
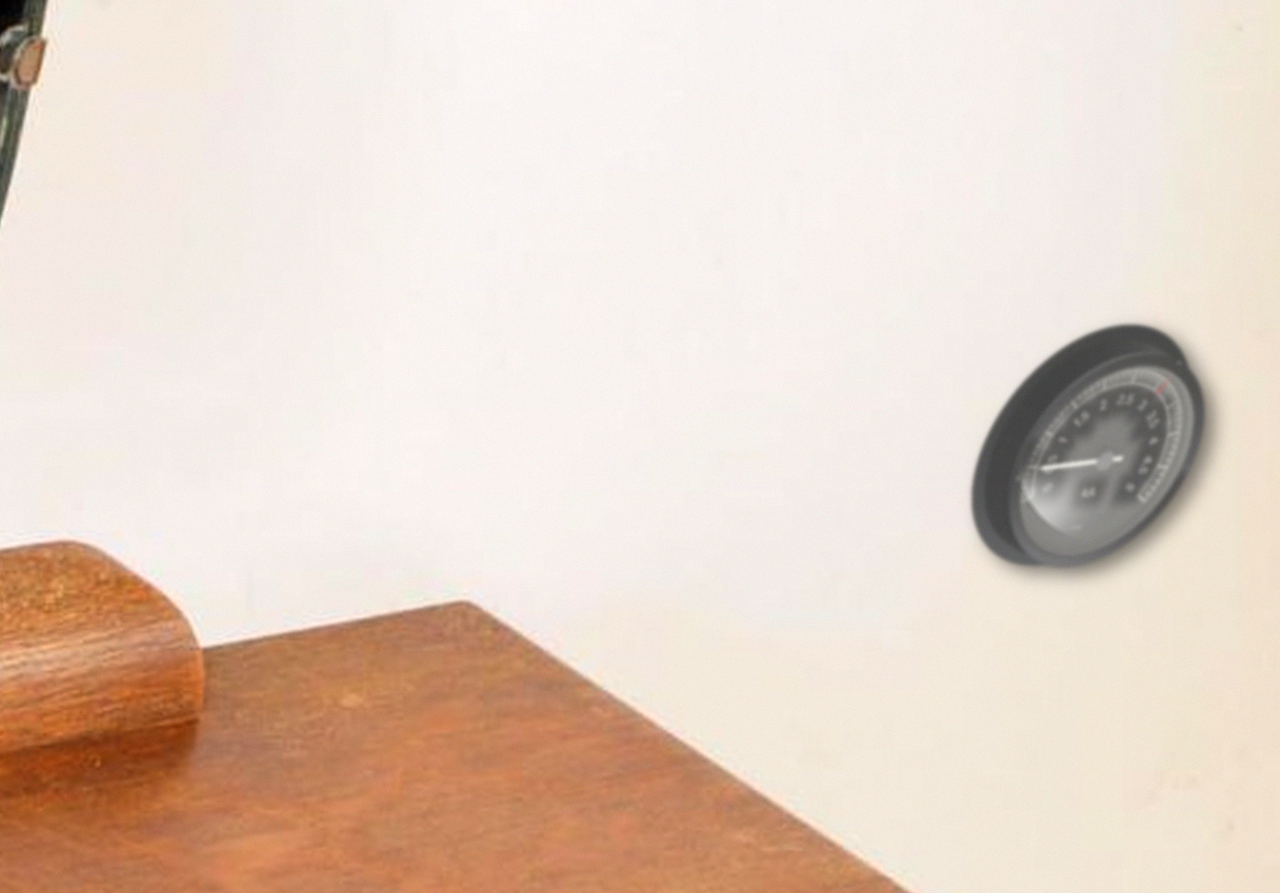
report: 0.5 (kA)
